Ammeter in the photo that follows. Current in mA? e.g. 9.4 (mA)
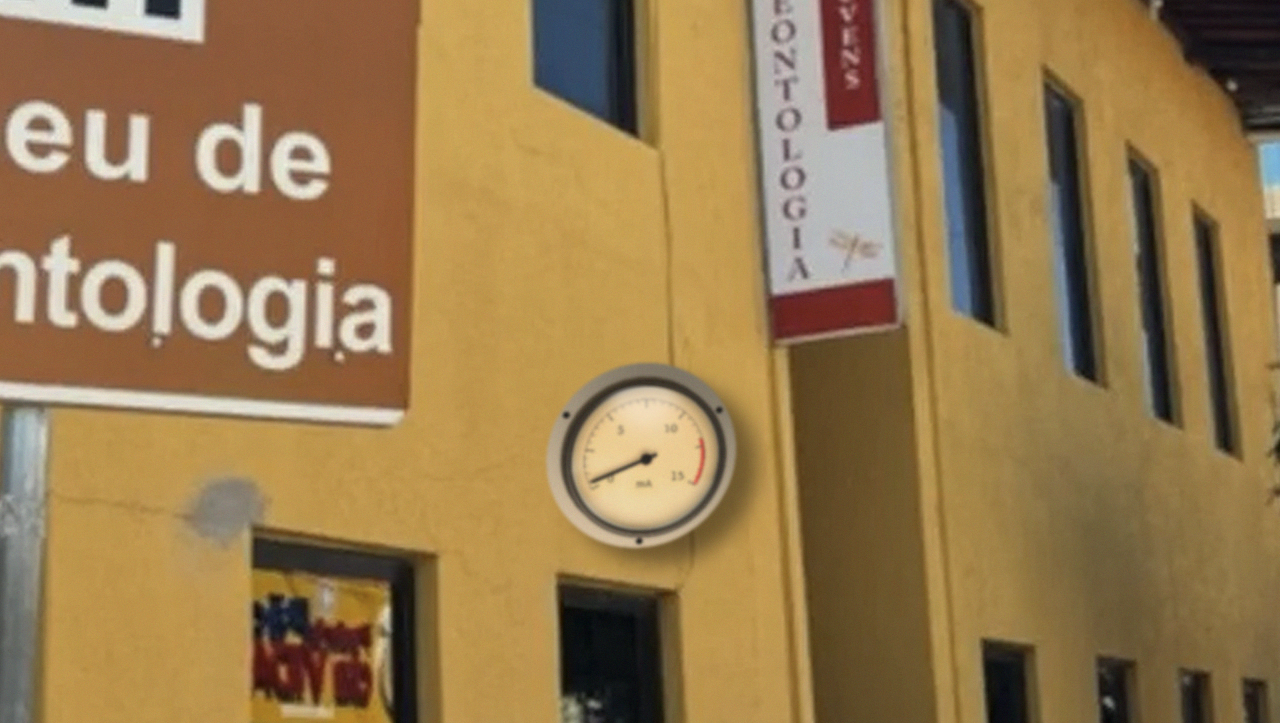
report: 0.5 (mA)
